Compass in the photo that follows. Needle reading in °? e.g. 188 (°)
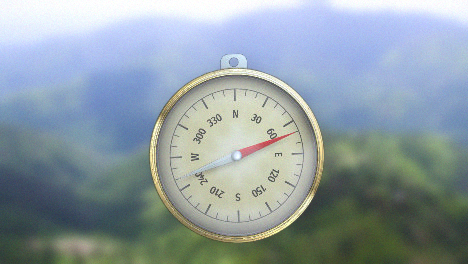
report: 70 (°)
